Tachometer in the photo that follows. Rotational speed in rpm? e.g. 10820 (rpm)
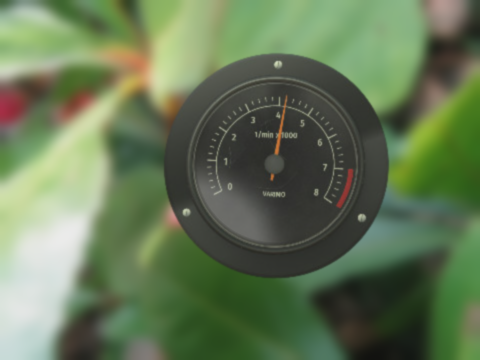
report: 4200 (rpm)
